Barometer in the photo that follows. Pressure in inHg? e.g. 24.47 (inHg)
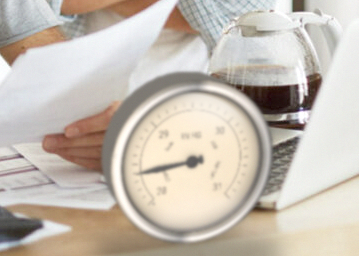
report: 28.4 (inHg)
